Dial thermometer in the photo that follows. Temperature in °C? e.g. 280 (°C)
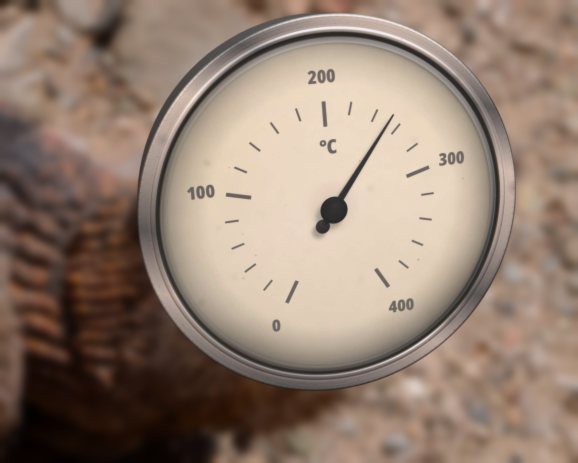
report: 250 (°C)
